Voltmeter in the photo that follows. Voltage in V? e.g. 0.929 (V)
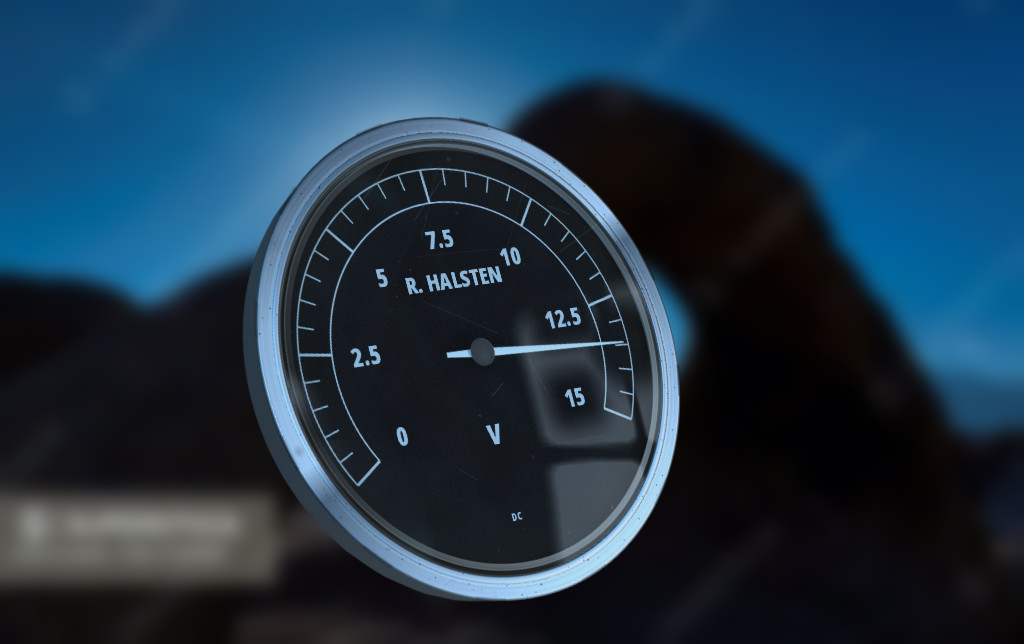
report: 13.5 (V)
